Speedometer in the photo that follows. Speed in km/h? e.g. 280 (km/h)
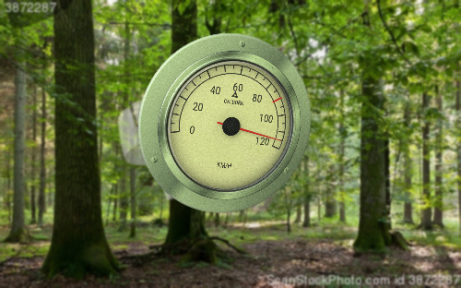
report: 115 (km/h)
